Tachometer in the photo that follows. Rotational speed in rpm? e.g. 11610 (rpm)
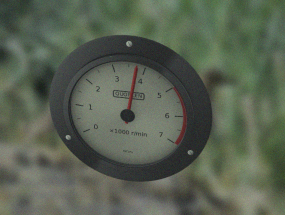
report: 3750 (rpm)
